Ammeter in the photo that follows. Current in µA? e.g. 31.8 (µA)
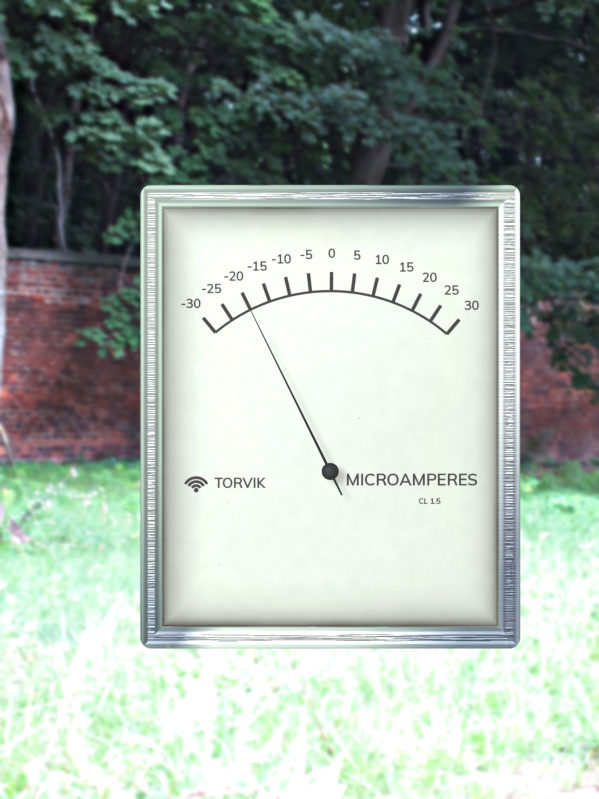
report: -20 (µA)
